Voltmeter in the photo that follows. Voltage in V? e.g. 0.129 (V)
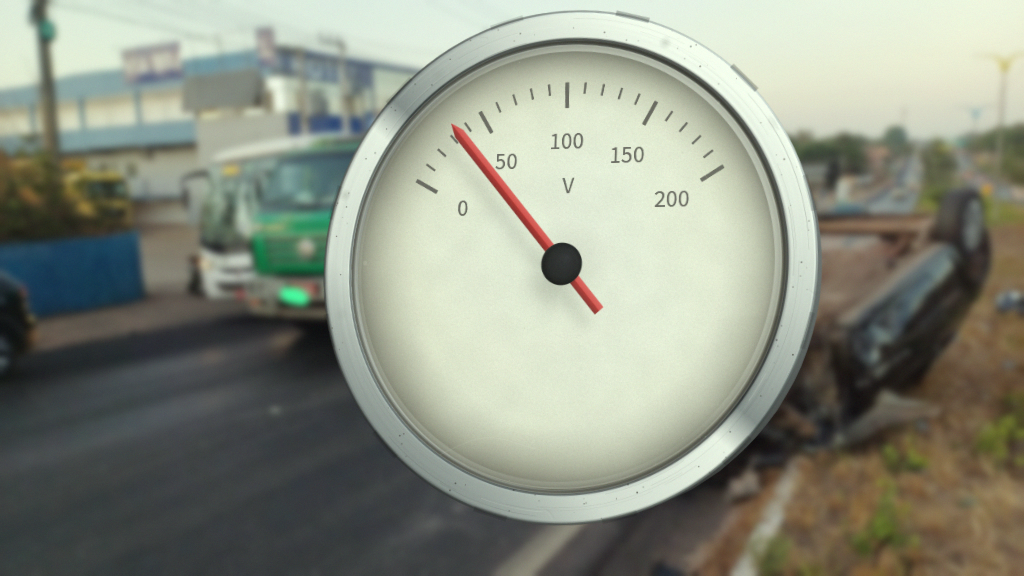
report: 35 (V)
